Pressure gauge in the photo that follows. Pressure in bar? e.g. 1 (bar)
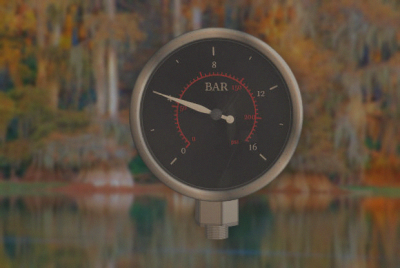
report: 4 (bar)
